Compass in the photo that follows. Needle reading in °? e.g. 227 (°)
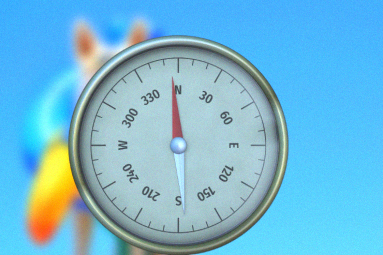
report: 355 (°)
